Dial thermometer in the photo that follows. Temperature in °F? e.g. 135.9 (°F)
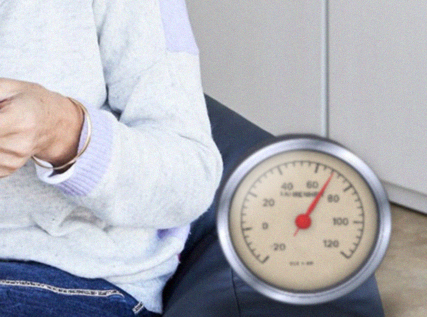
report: 68 (°F)
